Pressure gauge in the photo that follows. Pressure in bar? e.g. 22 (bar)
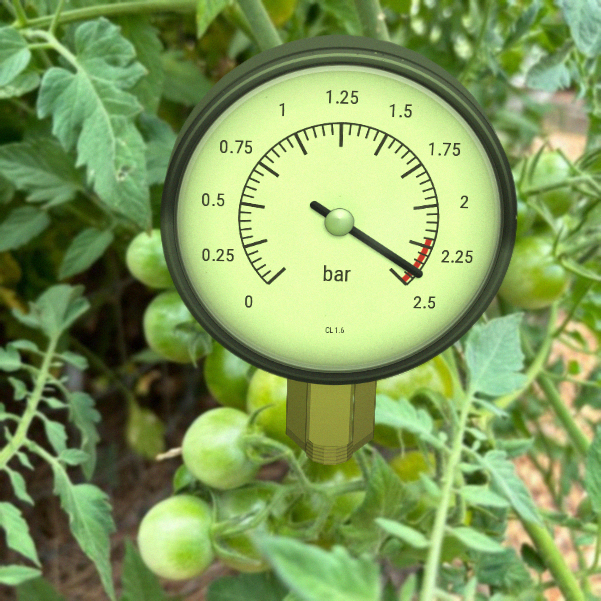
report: 2.4 (bar)
